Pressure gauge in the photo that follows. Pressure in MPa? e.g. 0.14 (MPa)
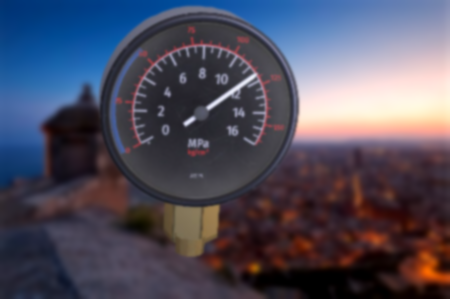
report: 11.5 (MPa)
